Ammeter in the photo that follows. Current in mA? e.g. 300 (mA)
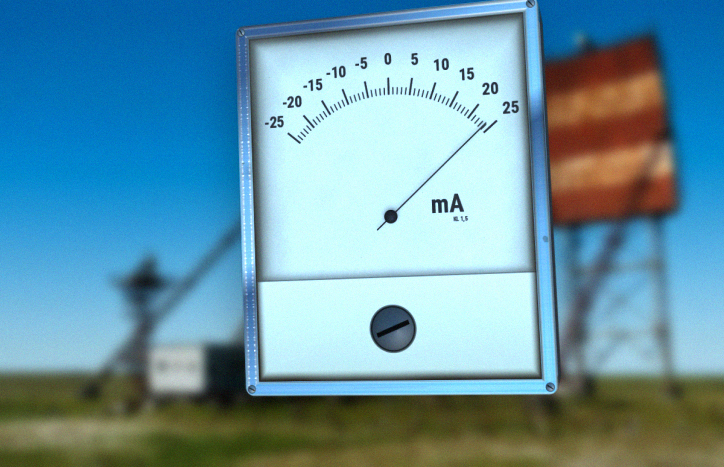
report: 24 (mA)
